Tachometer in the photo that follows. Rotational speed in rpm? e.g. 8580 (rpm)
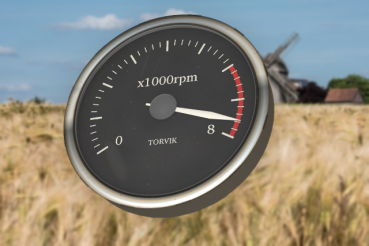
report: 7600 (rpm)
